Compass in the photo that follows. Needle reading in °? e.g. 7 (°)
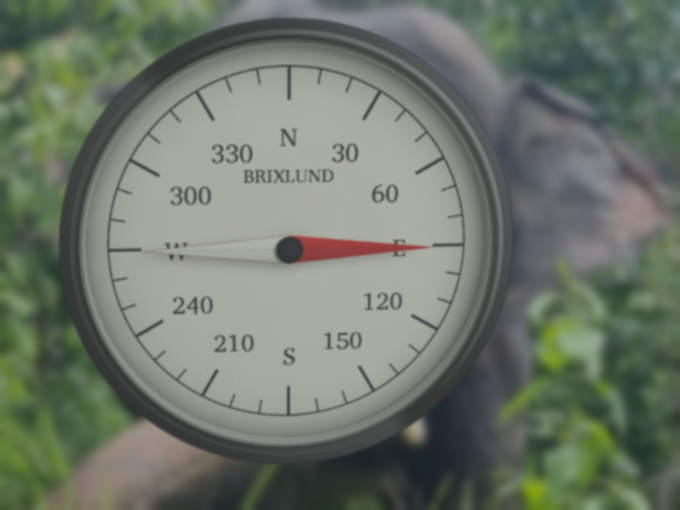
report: 90 (°)
